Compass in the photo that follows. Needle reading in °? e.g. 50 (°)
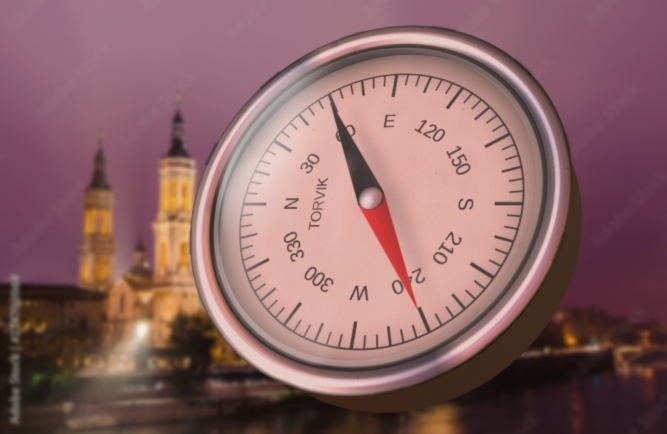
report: 240 (°)
